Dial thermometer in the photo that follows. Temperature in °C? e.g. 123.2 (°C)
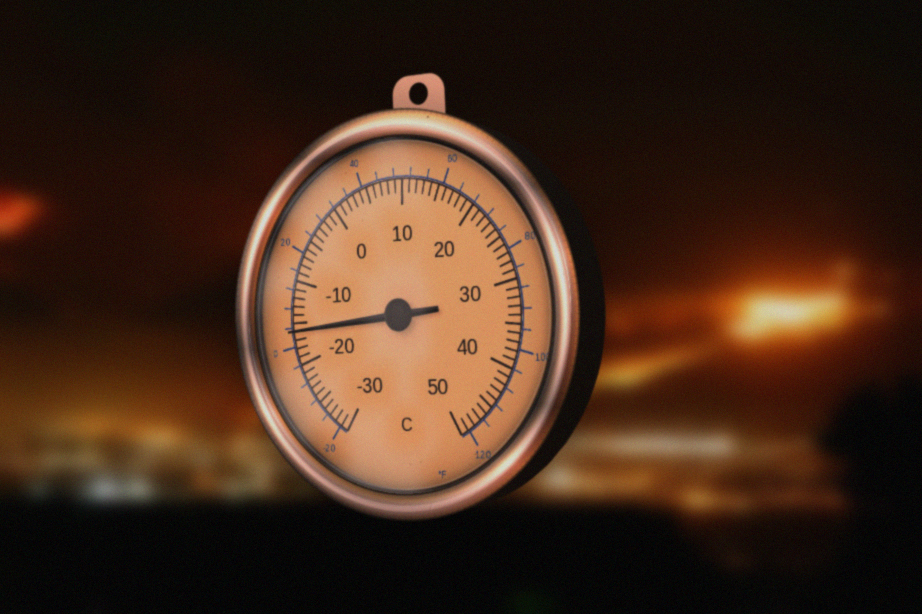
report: -16 (°C)
